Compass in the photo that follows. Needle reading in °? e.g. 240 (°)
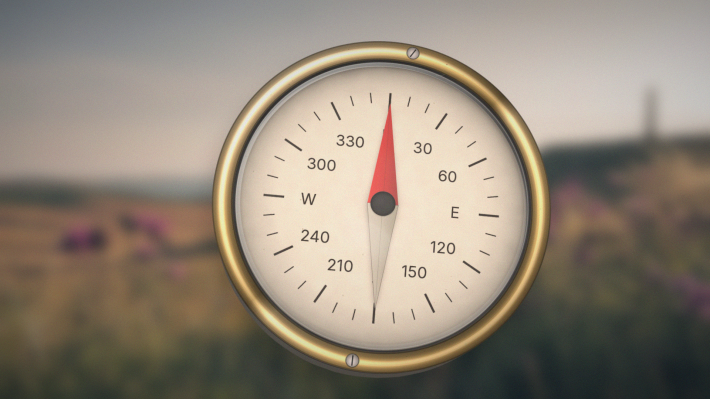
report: 0 (°)
